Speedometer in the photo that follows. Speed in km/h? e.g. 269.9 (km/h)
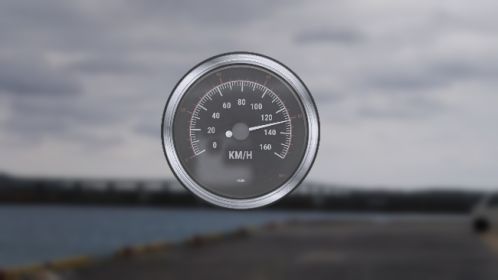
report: 130 (km/h)
